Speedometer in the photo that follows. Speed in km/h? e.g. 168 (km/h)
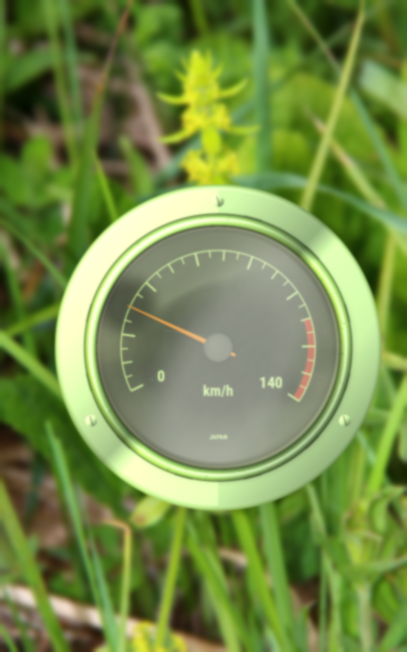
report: 30 (km/h)
